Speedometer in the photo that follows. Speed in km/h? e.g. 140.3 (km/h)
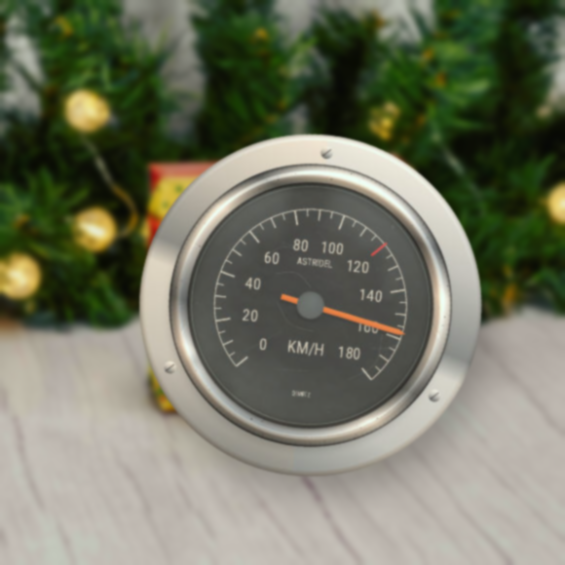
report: 157.5 (km/h)
